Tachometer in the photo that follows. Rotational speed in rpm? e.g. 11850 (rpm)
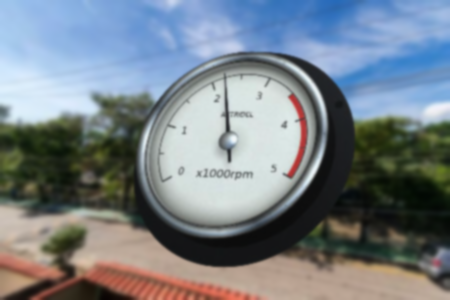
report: 2250 (rpm)
